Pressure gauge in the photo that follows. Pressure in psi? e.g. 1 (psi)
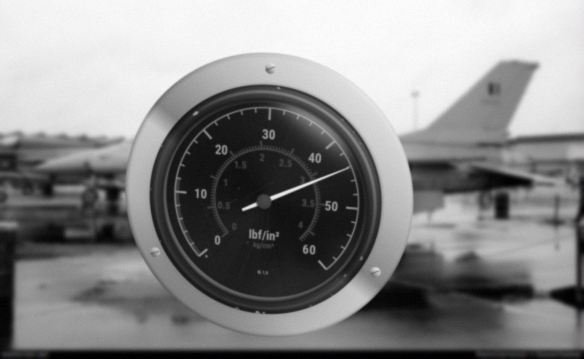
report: 44 (psi)
